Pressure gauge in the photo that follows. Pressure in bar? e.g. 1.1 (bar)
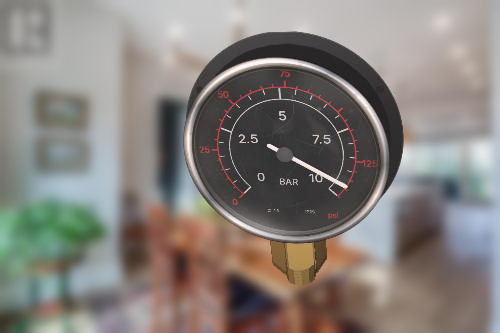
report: 9.5 (bar)
